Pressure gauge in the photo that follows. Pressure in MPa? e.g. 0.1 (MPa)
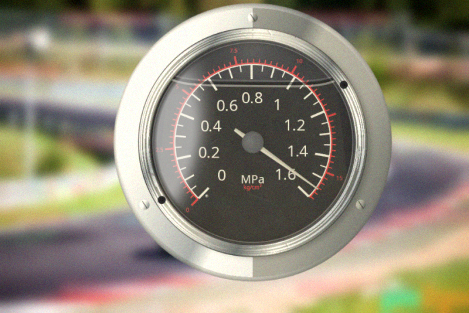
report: 1.55 (MPa)
